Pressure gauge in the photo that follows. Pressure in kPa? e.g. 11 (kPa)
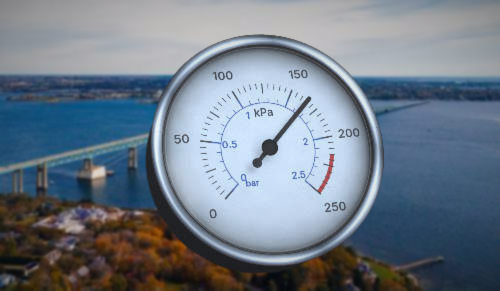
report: 165 (kPa)
